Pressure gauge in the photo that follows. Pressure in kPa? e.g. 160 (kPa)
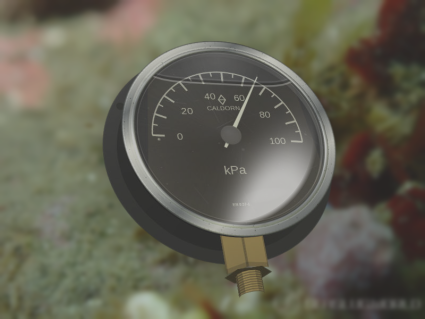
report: 65 (kPa)
